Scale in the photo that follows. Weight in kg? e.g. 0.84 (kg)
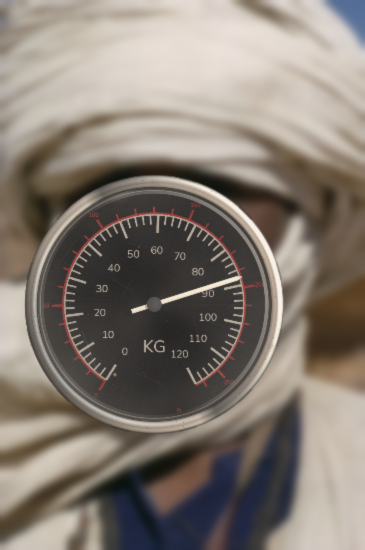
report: 88 (kg)
